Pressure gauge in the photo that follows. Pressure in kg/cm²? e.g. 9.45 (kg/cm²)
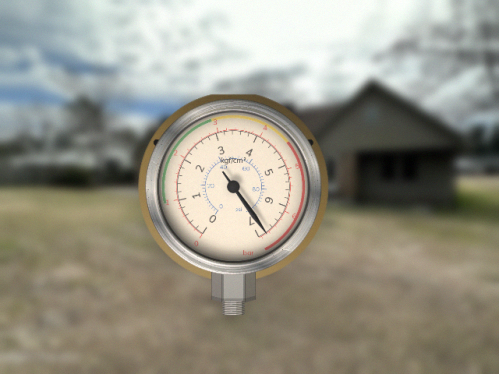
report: 6.8 (kg/cm²)
